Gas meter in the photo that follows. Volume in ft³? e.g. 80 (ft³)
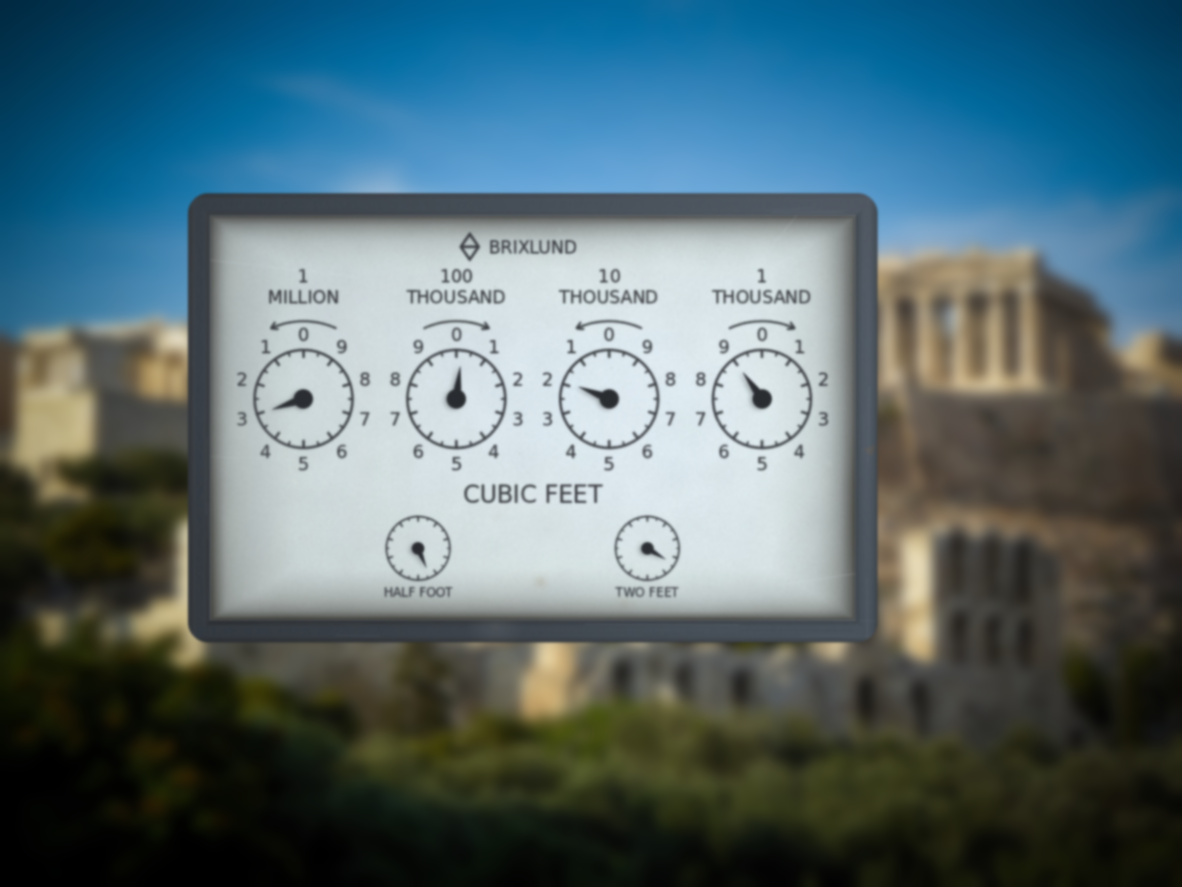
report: 301900 (ft³)
